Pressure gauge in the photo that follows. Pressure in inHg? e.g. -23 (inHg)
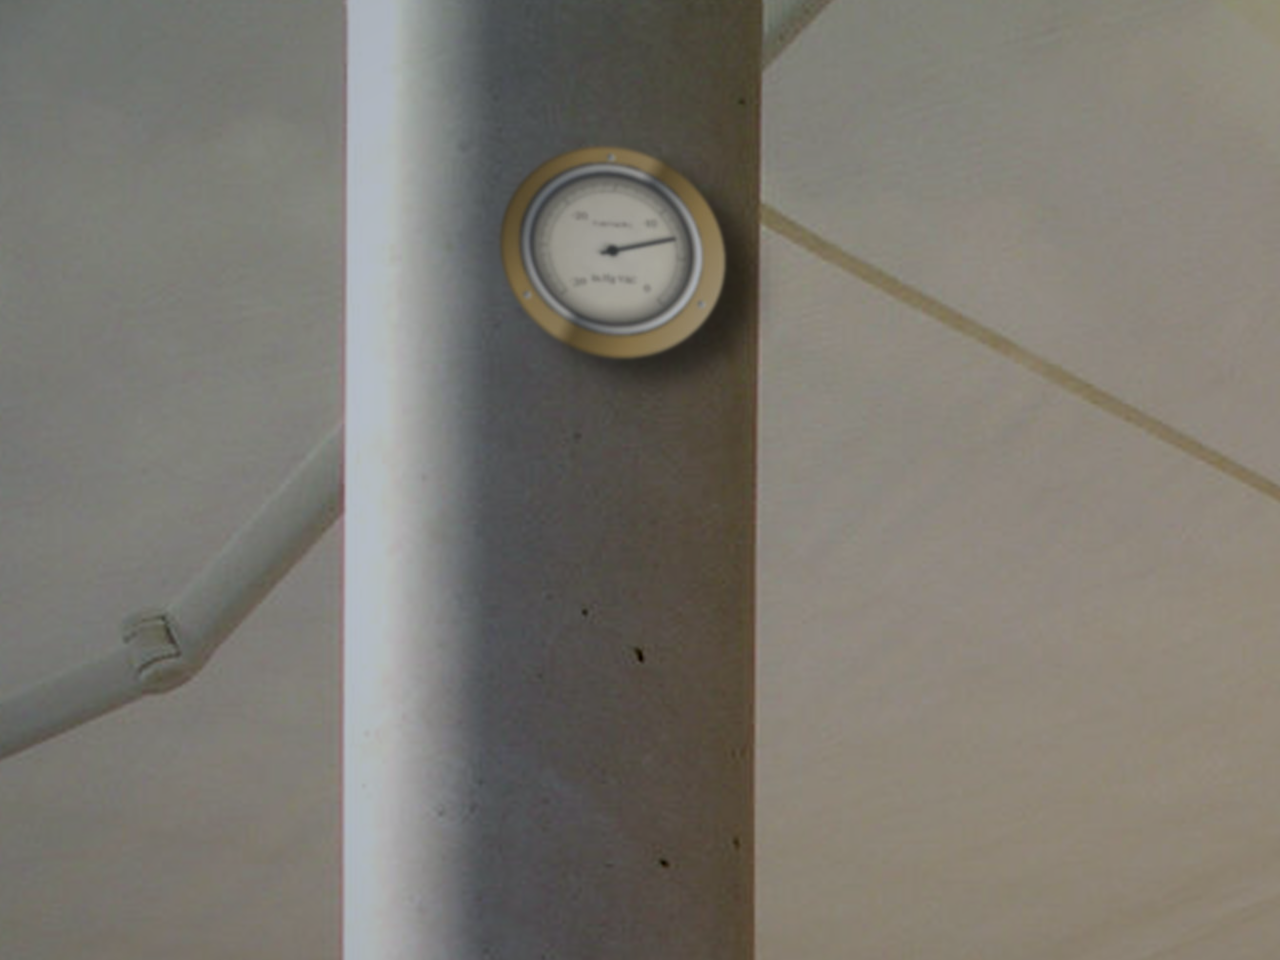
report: -7 (inHg)
